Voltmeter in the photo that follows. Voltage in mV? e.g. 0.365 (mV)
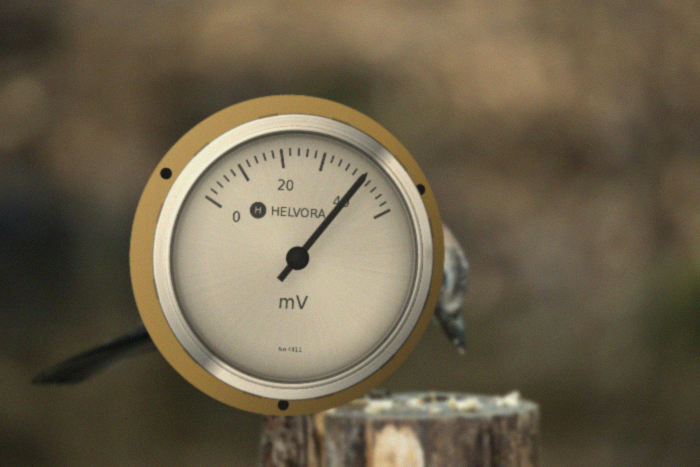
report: 40 (mV)
